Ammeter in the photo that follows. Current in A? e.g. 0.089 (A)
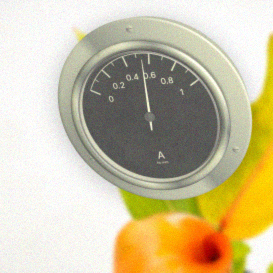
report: 0.55 (A)
